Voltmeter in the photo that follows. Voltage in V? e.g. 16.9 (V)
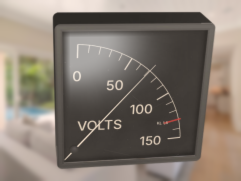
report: 70 (V)
